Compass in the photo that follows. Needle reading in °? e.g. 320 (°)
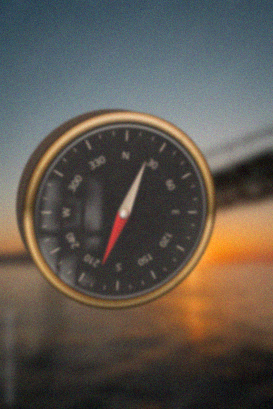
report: 200 (°)
